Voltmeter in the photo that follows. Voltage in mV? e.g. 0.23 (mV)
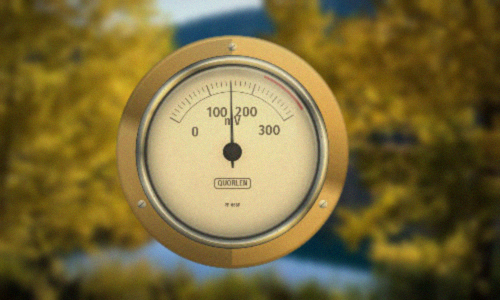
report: 150 (mV)
